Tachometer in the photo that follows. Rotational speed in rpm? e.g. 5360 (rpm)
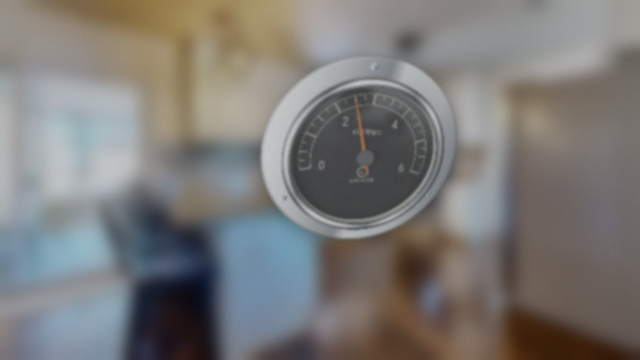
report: 2500 (rpm)
